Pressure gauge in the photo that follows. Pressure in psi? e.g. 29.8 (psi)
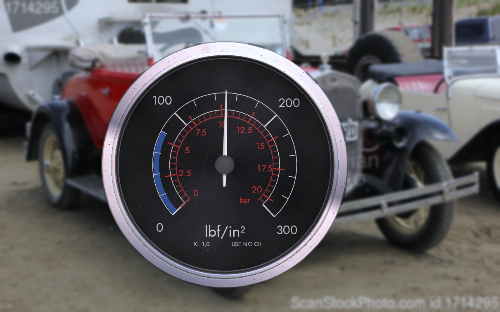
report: 150 (psi)
